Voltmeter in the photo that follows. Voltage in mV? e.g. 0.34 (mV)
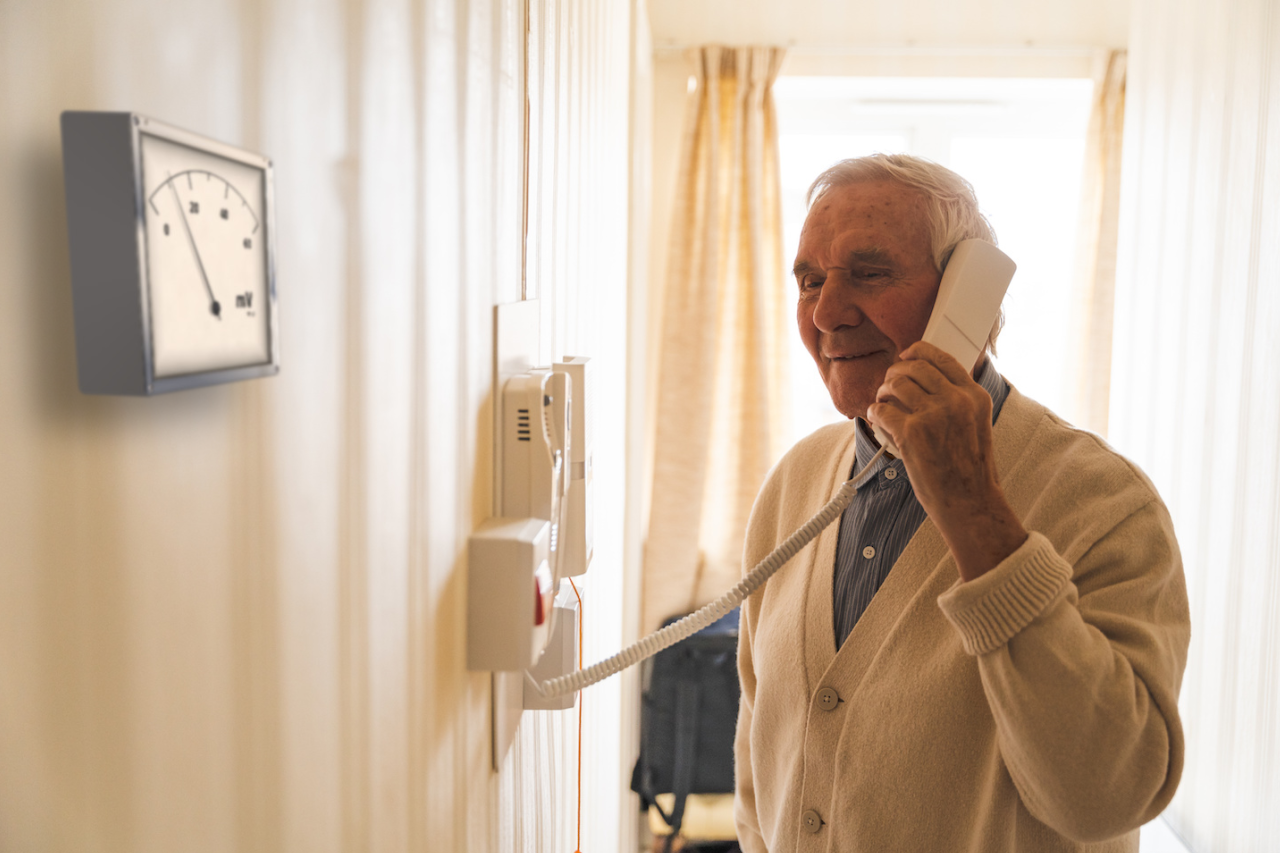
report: 10 (mV)
